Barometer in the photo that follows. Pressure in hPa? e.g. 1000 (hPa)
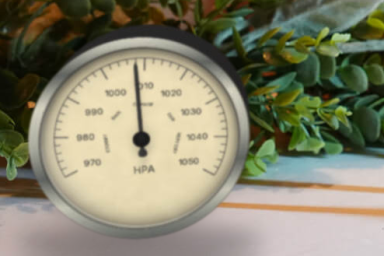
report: 1008 (hPa)
